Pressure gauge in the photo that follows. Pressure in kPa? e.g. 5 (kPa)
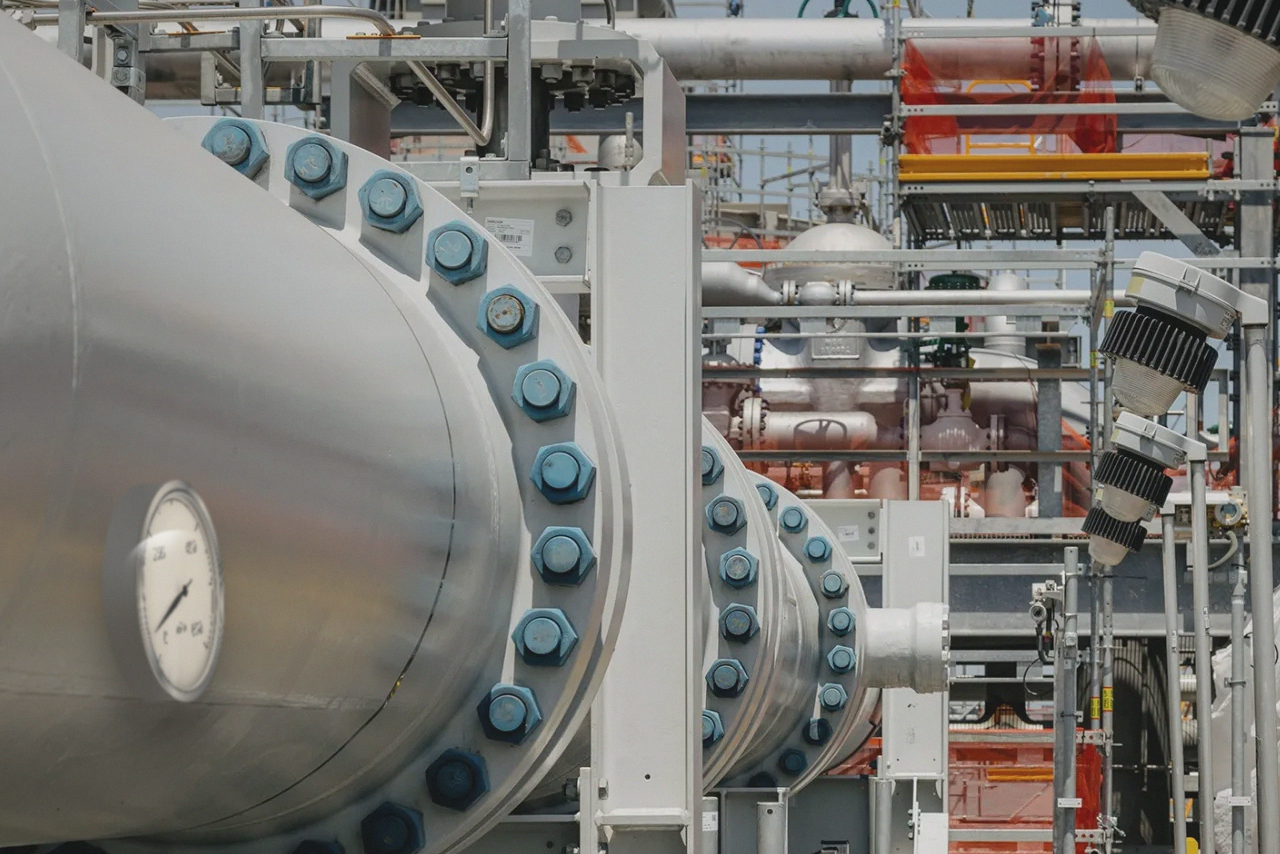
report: 50 (kPa)
